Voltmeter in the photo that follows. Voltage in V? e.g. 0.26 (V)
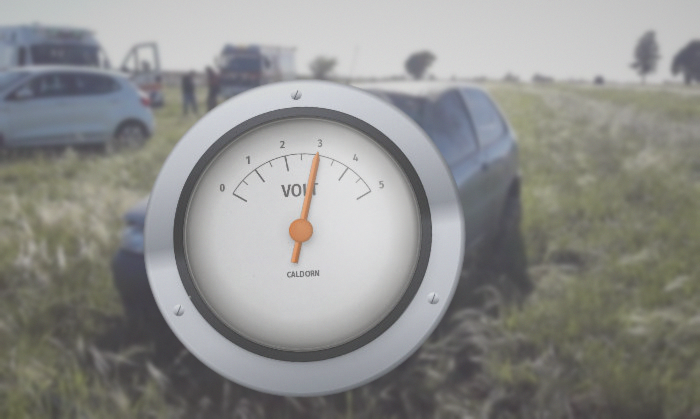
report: 3 (V)
